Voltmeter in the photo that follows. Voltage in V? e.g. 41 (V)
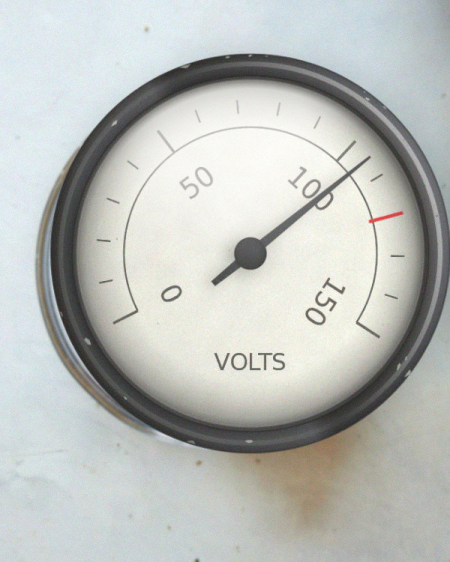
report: 105 (V)
